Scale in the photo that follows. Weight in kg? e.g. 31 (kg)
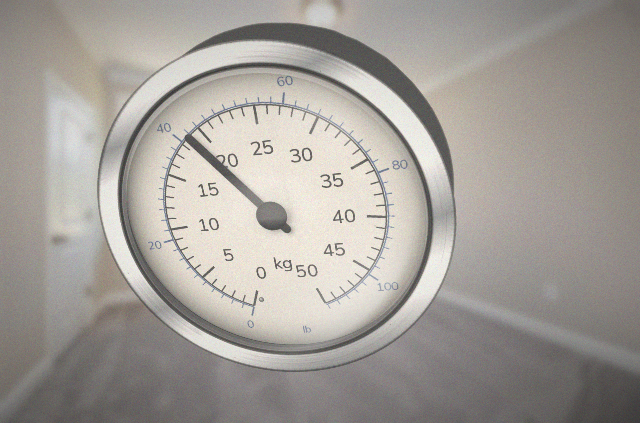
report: 19 (kg)
